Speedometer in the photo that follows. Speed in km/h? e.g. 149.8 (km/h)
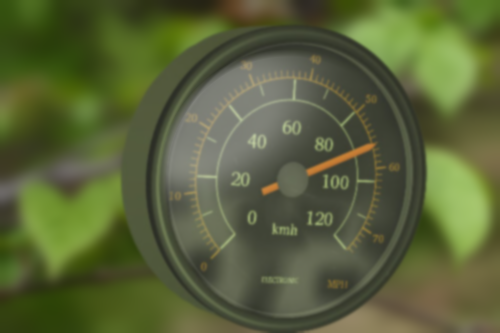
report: 90 (km/h)
